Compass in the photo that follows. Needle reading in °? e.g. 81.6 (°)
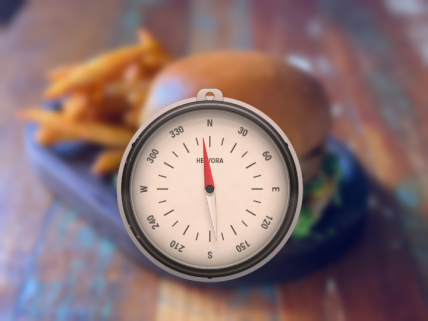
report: 352.5 (°)
